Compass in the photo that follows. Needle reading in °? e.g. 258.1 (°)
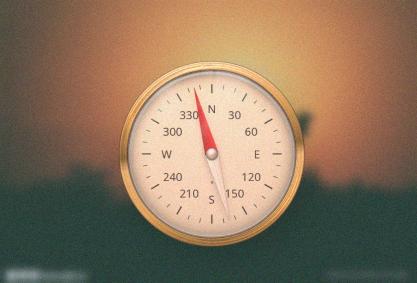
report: 345 (°)
